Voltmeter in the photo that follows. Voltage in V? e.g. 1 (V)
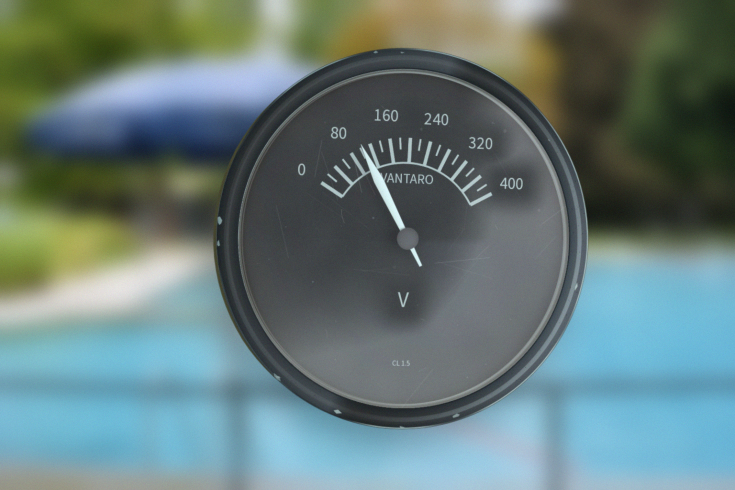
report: 100 (V)
